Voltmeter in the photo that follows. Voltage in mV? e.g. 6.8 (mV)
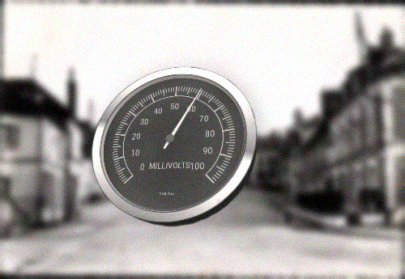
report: 60 (mV)
